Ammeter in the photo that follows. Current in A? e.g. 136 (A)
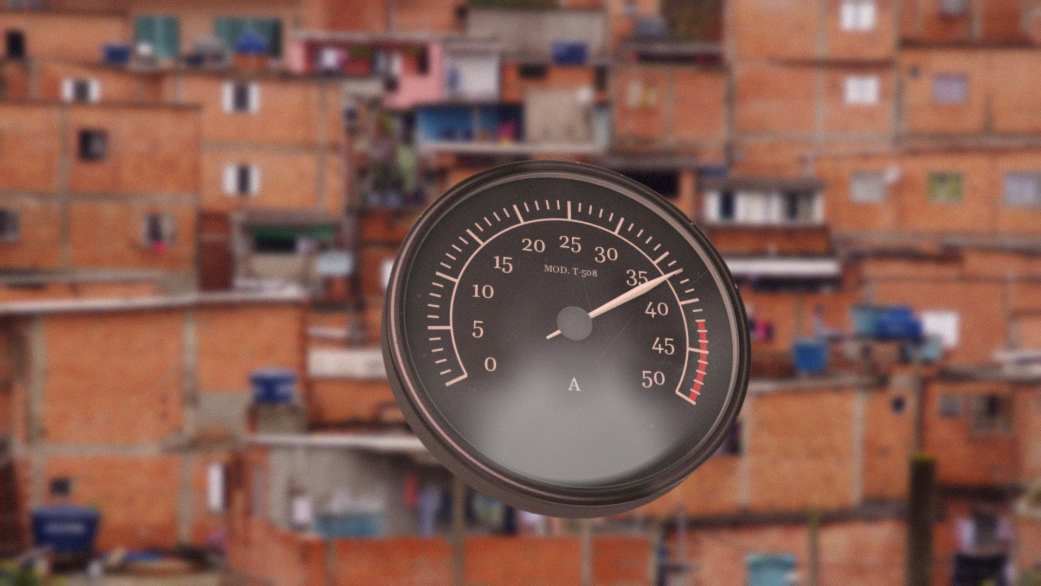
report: 37 (A)
